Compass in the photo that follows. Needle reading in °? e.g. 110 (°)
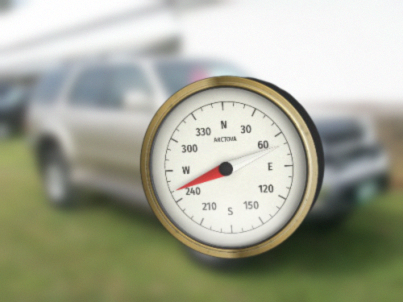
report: 250 (°)
